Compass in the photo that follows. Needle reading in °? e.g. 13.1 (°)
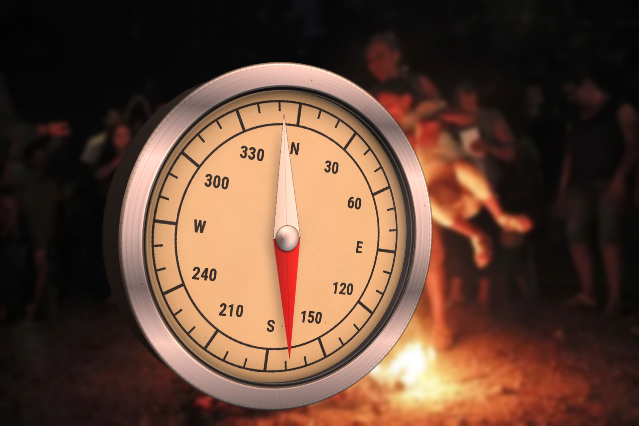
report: 170 (°)
